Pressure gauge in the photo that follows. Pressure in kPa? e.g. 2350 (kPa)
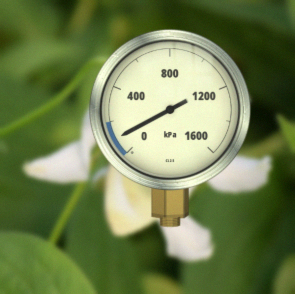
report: 100 (kPa)
